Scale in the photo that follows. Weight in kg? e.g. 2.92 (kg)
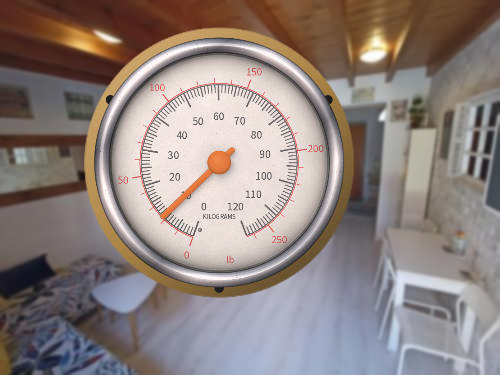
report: 10 (kg)
